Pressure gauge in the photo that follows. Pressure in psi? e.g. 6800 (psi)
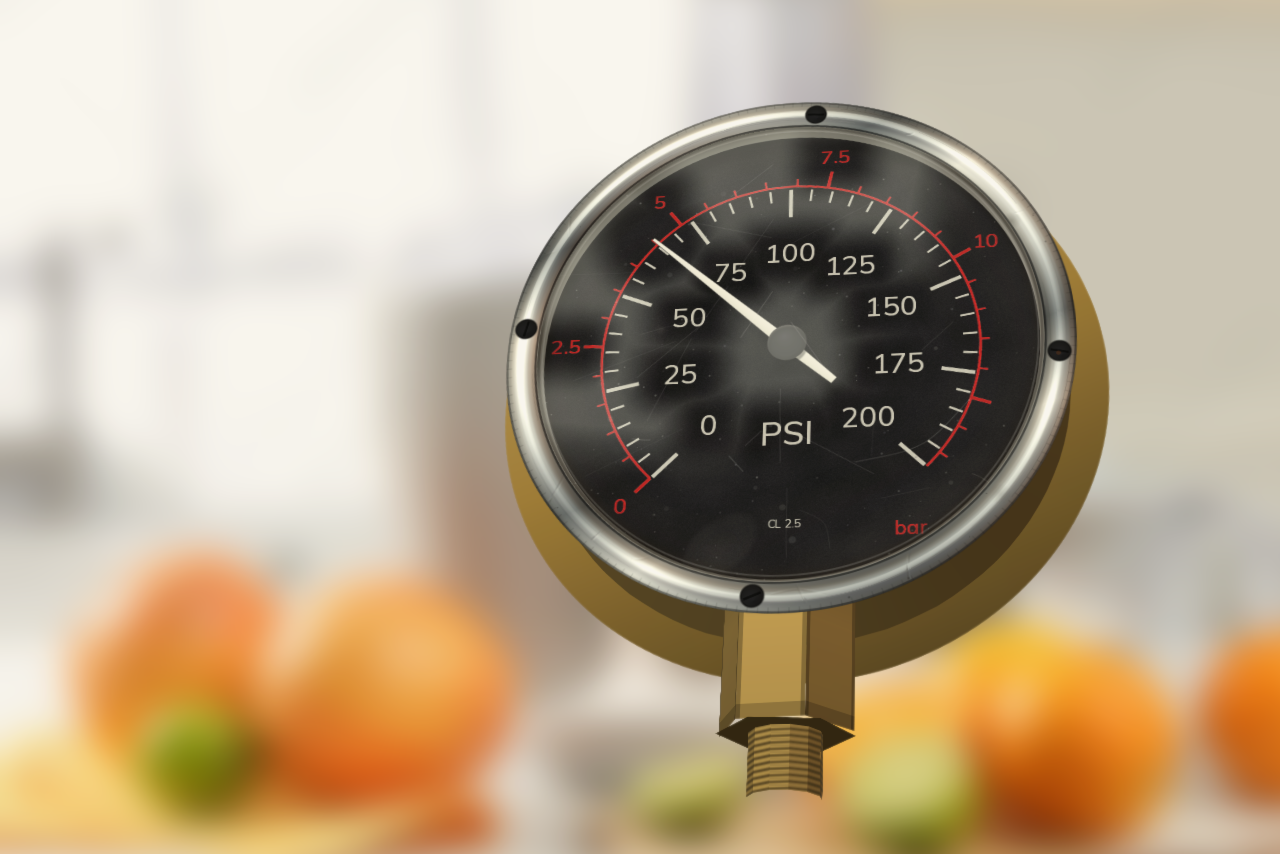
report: 65 (psi)
